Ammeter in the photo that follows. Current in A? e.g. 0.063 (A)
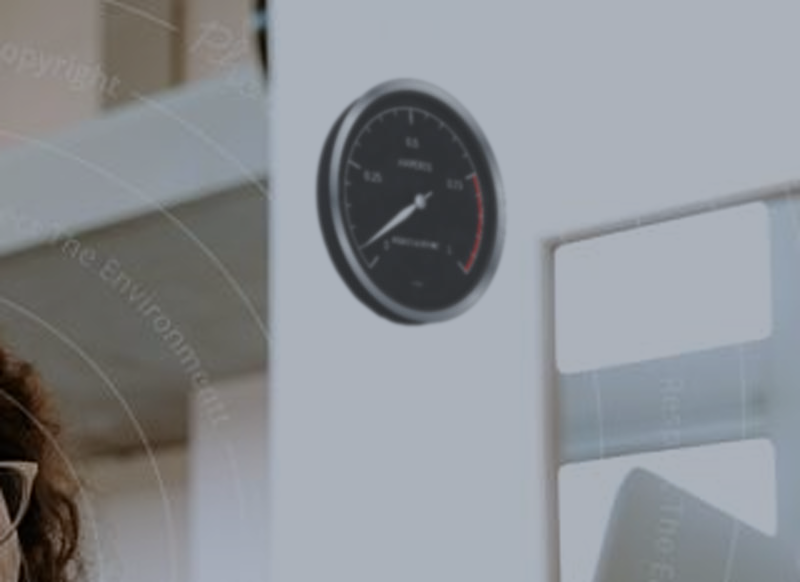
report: 0.05 (A)
